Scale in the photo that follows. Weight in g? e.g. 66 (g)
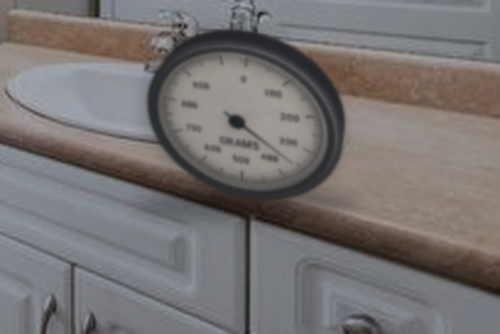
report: 350 (g)
